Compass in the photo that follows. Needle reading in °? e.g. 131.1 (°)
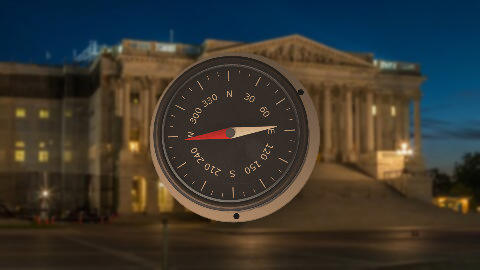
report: 265 (°)
